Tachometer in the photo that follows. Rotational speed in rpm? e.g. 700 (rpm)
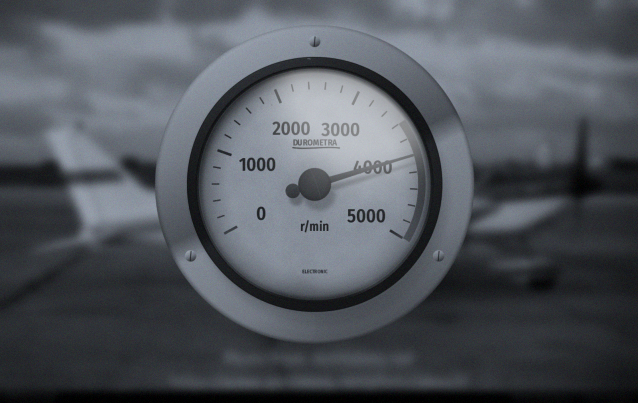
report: 4000 (rpm)
